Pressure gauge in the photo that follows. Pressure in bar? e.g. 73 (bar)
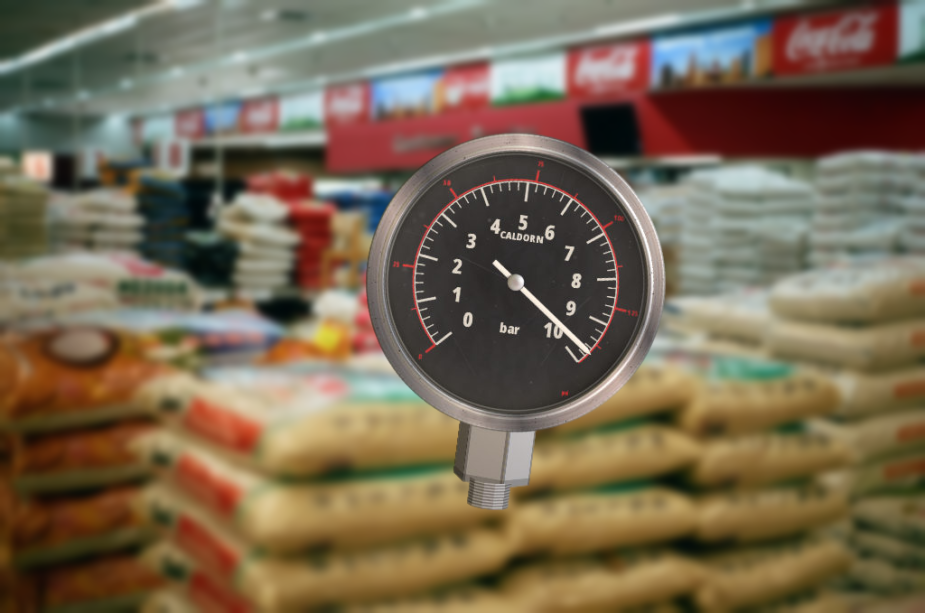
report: 9.7 (bar)
